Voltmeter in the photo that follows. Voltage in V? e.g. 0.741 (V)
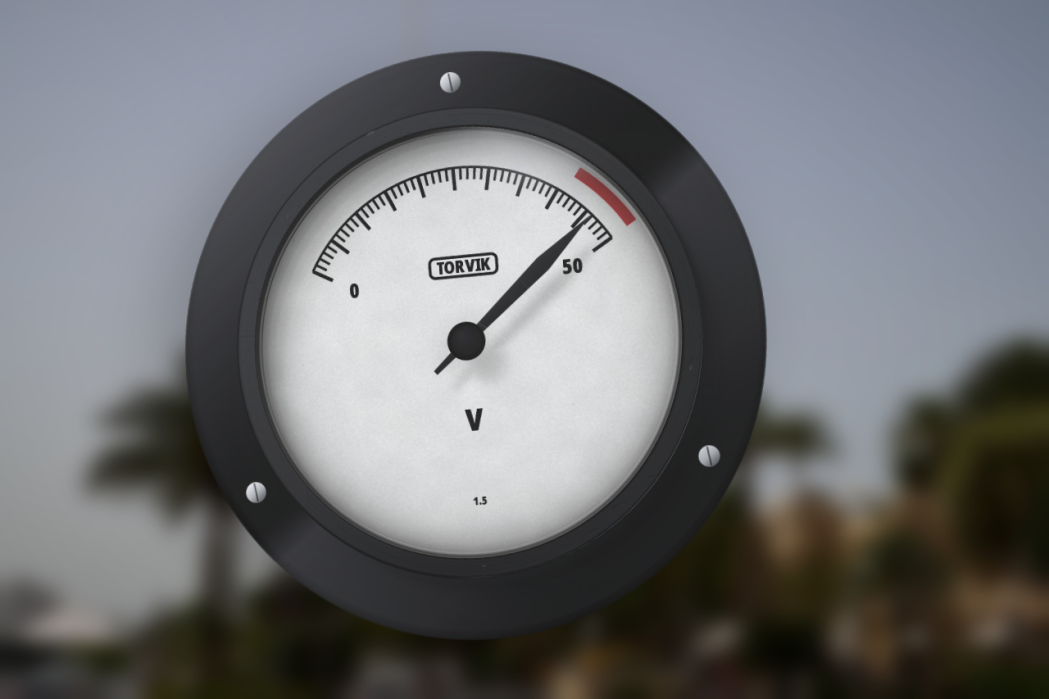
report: 46 (V)
